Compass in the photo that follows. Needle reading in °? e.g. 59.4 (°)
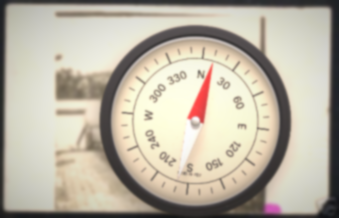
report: 10 (°)
